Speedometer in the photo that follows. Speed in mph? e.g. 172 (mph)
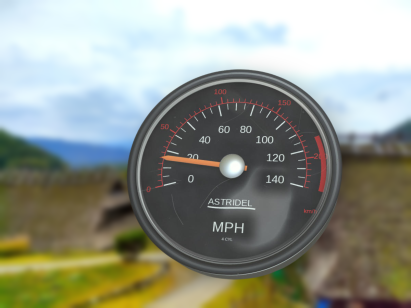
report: 15 (mph)
